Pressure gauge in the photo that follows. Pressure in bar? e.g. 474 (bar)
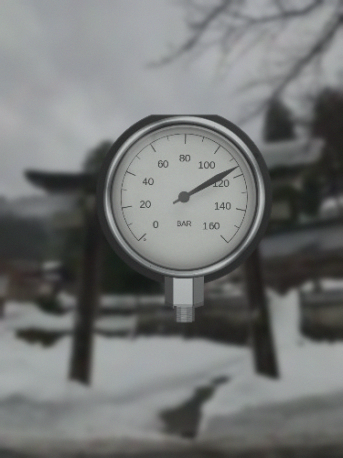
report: 115 (bar)
